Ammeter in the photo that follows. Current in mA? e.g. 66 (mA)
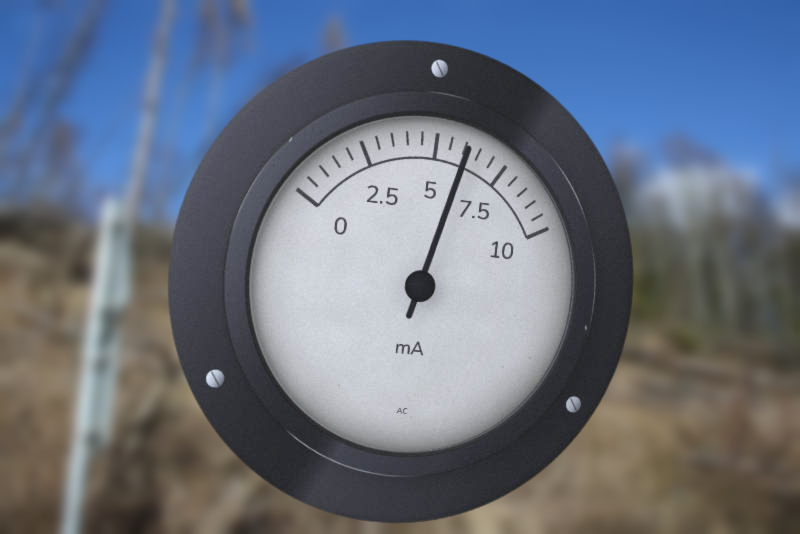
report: 6 (mA)
